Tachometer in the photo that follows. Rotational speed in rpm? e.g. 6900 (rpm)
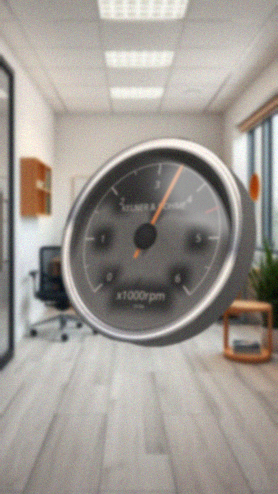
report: 3500 (rpm)
